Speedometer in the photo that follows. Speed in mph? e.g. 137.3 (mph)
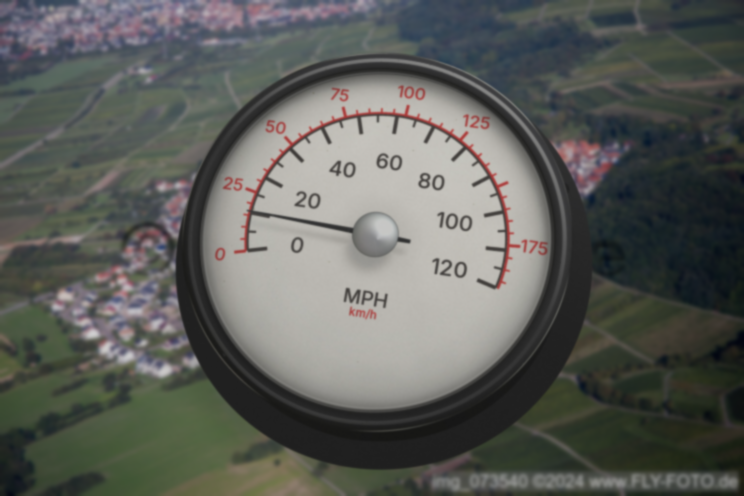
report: 10 (mph)
